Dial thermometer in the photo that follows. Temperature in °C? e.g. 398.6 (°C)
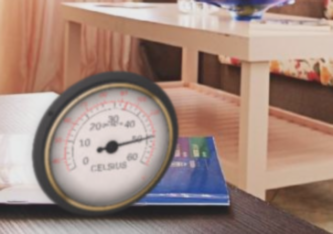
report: 50 (°C)
